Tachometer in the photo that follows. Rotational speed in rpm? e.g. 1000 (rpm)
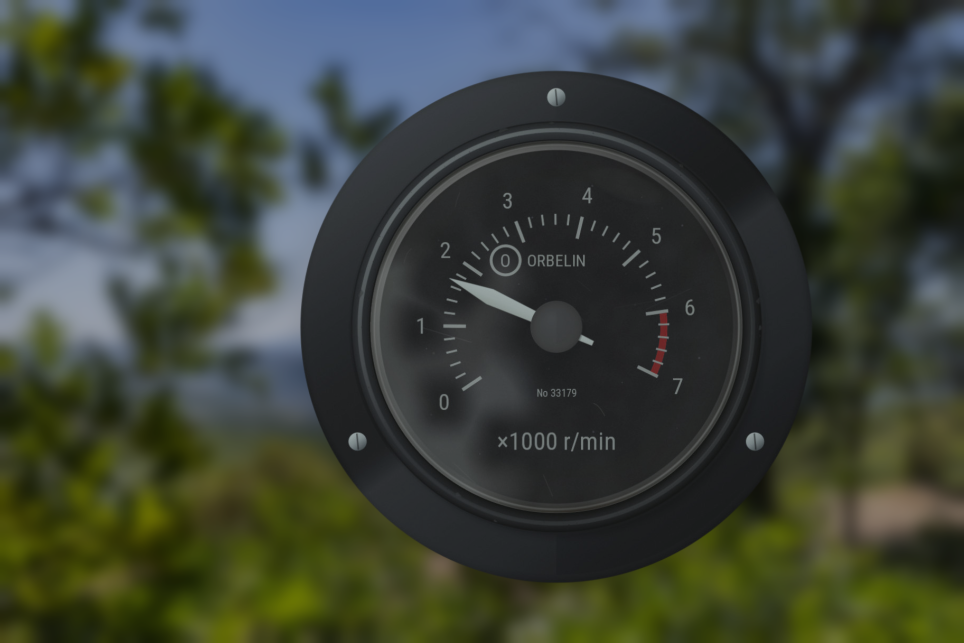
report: 1700 (rpm)
